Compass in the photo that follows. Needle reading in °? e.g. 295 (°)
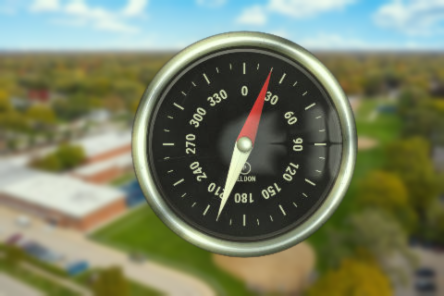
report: 20 (°)
